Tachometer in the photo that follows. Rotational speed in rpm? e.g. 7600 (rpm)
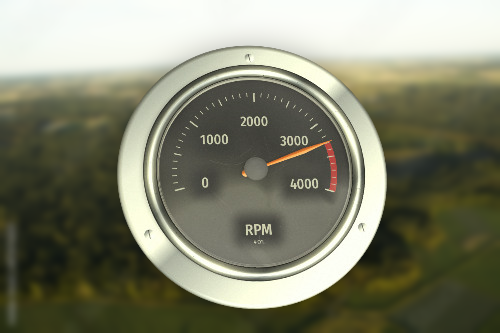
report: 3300 (rpm)
